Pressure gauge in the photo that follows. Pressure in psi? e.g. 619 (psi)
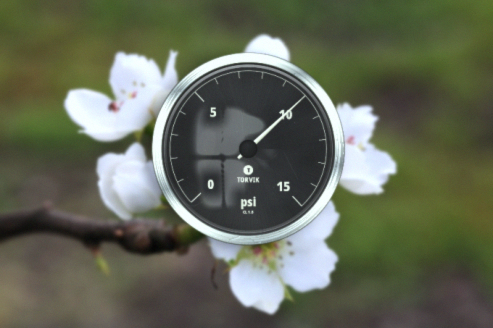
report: 10 (psi)
